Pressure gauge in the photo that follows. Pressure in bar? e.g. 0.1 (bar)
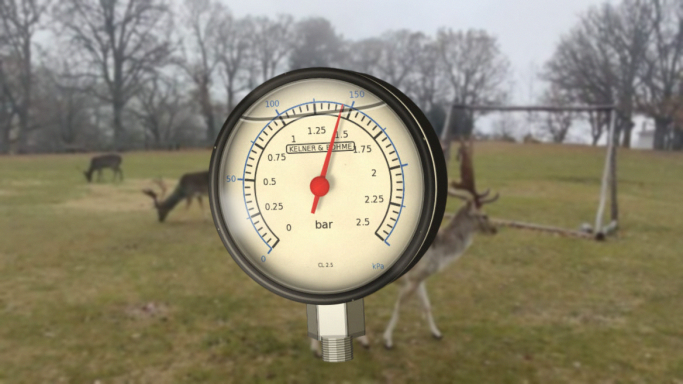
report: 1.45 (bar)
